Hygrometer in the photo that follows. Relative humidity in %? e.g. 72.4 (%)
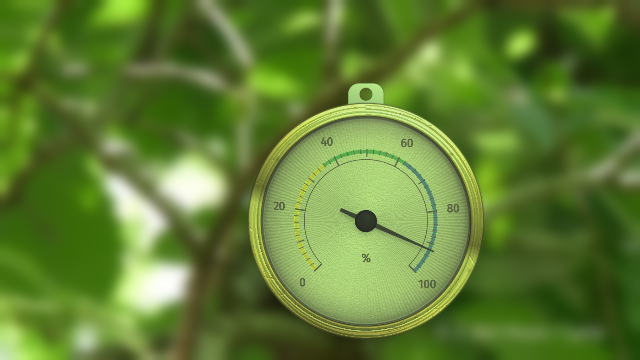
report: 92 (%)
